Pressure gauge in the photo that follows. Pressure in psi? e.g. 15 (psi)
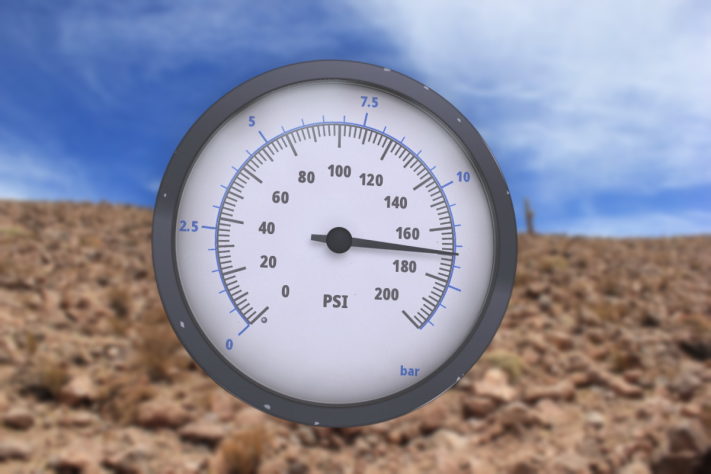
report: 170 (psi)
